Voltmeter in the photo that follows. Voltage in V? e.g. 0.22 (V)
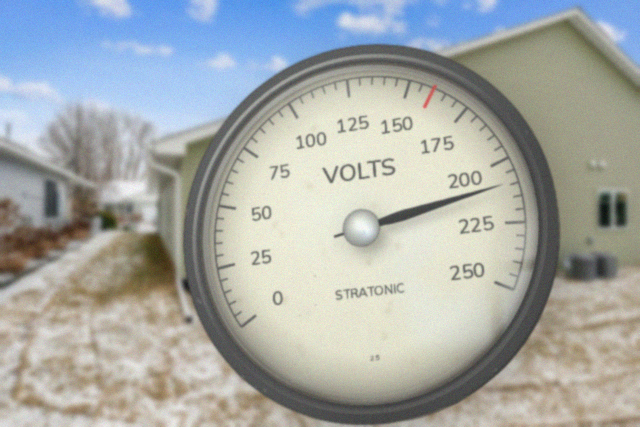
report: 210 (V)
